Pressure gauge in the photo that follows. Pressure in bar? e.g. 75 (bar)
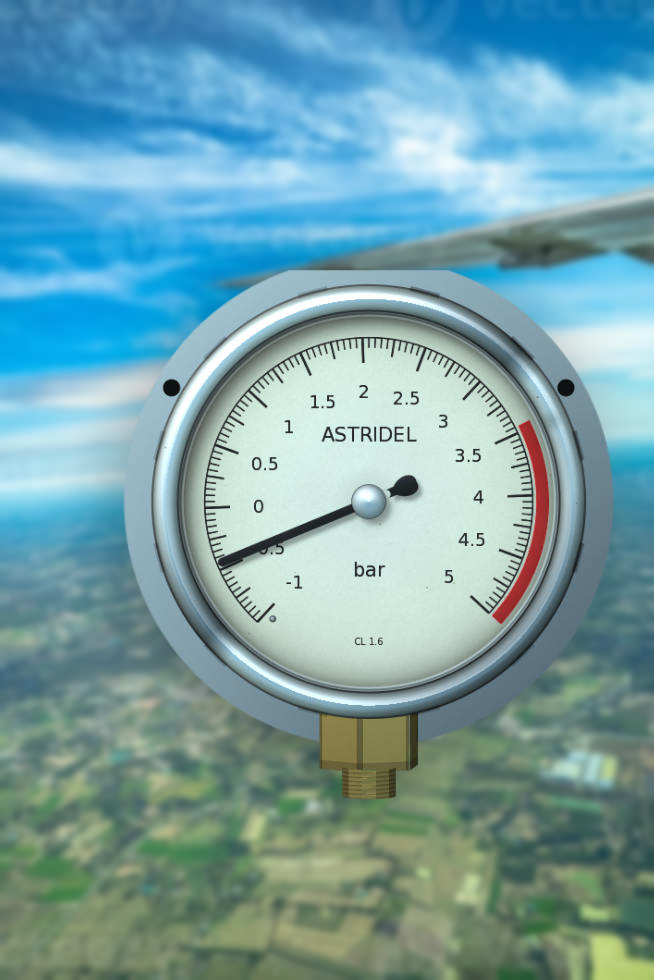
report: -0.45 (bar)
